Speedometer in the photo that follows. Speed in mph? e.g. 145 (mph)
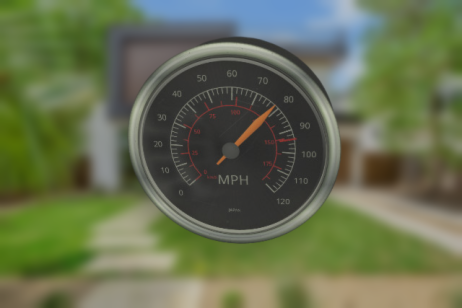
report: 78 (mph)
